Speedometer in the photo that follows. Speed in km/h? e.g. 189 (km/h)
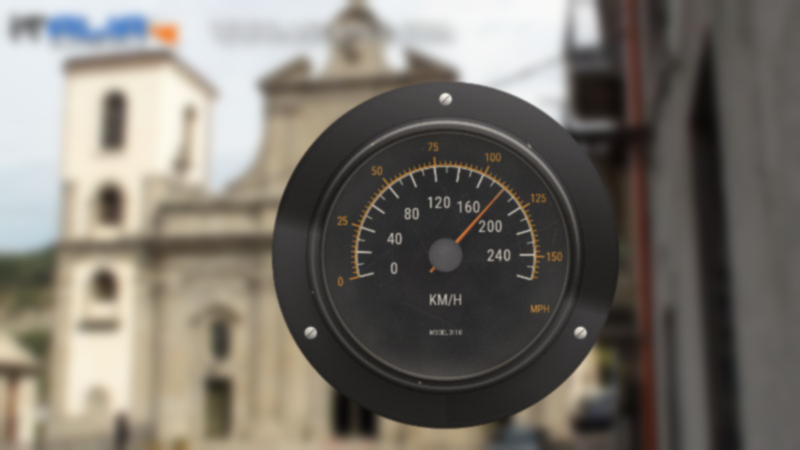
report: 180 (km/h)
